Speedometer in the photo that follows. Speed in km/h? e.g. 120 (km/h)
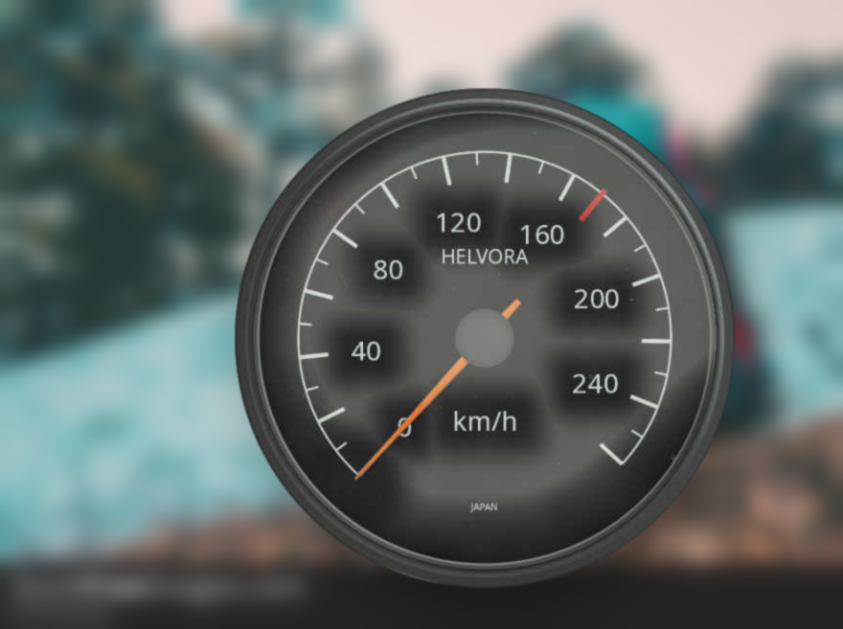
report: 0 (km/h)
